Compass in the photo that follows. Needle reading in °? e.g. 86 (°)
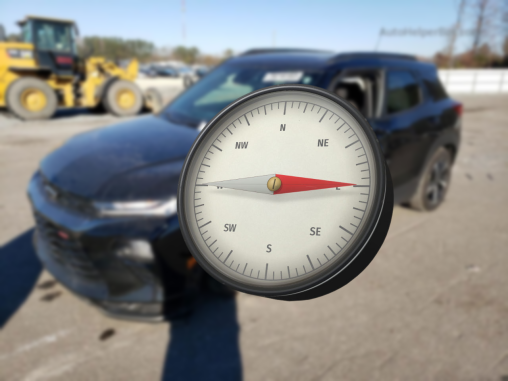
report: 90 (°)
